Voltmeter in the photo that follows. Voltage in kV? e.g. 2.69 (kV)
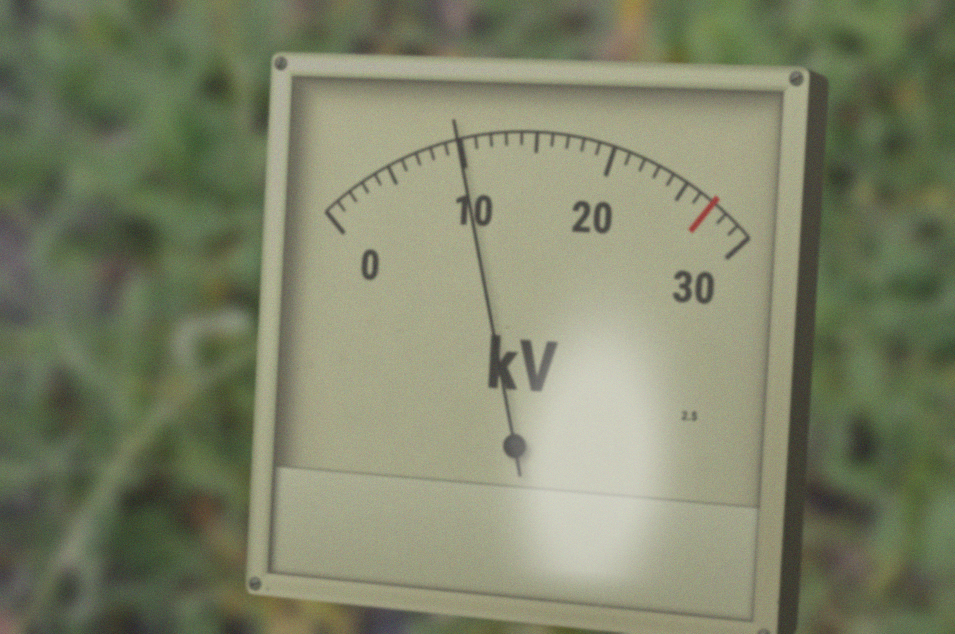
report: 10 (kV)
